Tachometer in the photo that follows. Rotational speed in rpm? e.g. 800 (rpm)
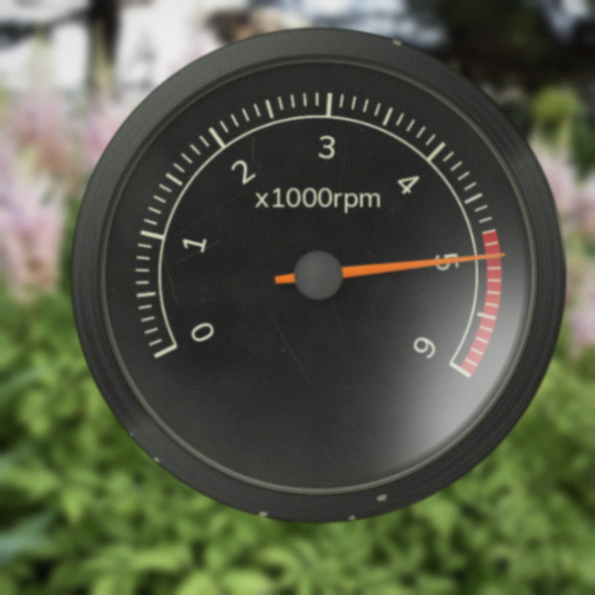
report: 5000 (rpm)
